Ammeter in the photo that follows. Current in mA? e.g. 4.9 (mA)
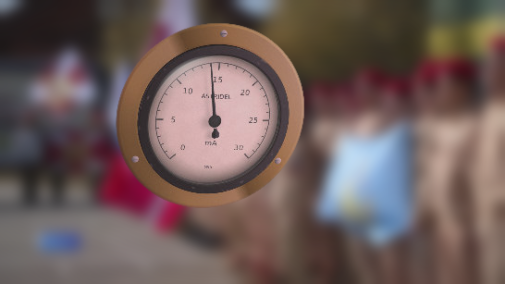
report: 14 (mA)
